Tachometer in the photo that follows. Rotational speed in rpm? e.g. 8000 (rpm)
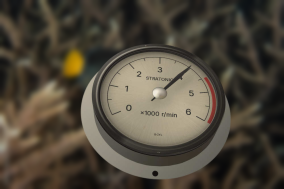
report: 4000 (rpm)
